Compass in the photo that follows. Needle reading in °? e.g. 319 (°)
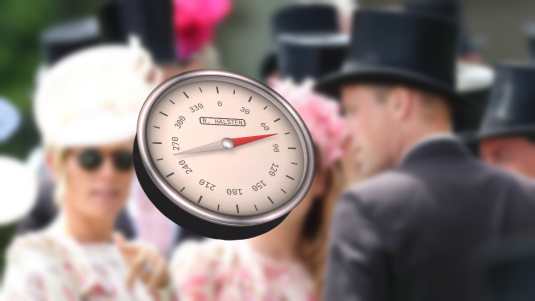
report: 75 (°)
